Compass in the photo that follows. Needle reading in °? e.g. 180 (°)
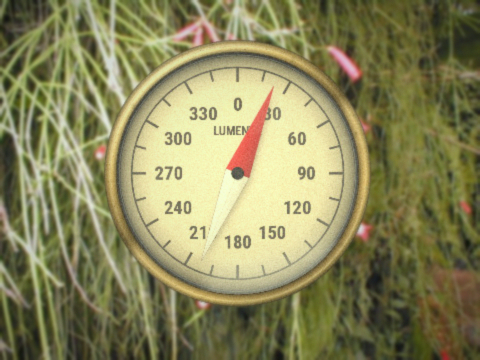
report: 22.5 (°)
